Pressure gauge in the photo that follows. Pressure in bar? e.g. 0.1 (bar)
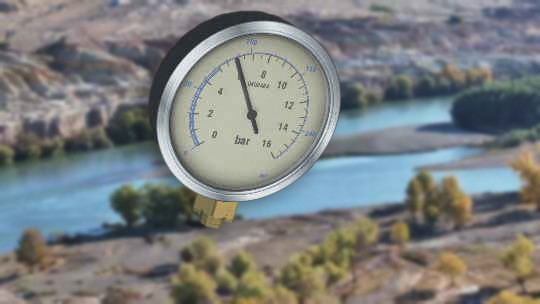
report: 6 (bar)
